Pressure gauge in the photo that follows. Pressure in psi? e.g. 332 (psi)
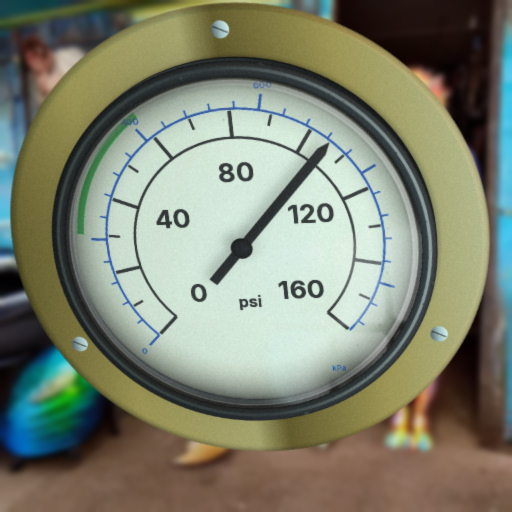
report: 105 (psi)
